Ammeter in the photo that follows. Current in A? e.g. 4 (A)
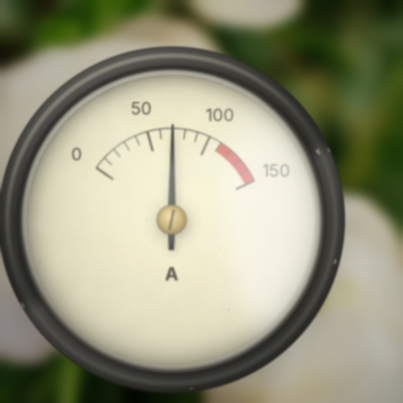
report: 70 (A)
